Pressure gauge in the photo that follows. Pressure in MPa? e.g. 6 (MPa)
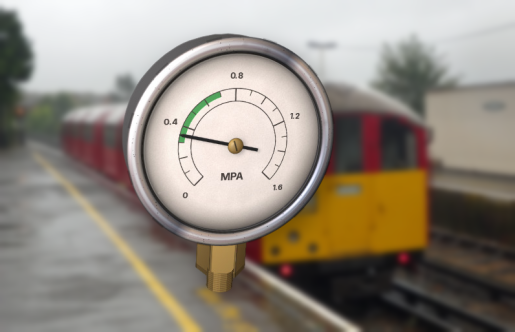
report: 0.35 (MPa)
